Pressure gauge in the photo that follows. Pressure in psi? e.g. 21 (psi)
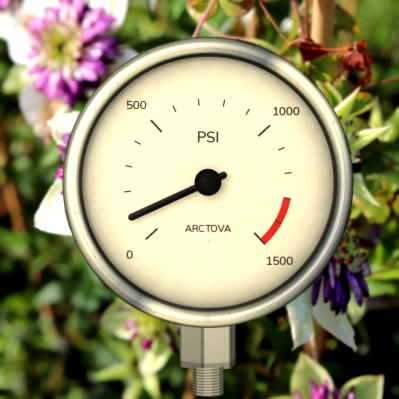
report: 100 (psi)
